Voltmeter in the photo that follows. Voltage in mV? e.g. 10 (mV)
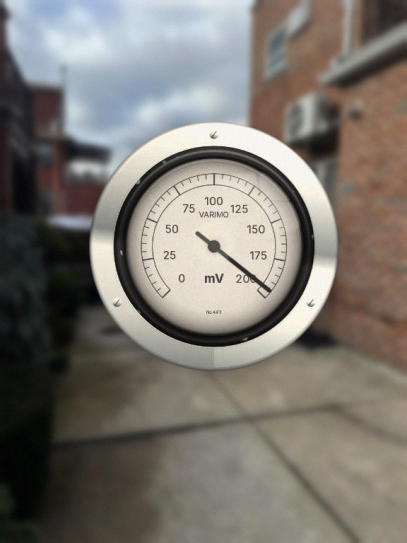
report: 195 (mV)
